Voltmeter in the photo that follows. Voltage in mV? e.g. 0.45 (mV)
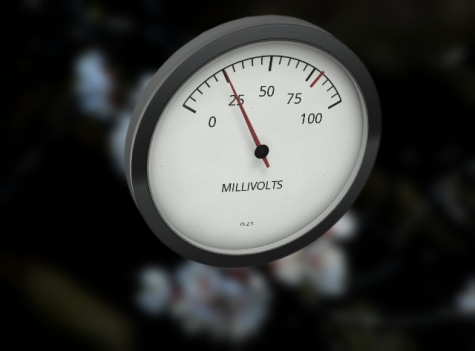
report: 25 (mV)
